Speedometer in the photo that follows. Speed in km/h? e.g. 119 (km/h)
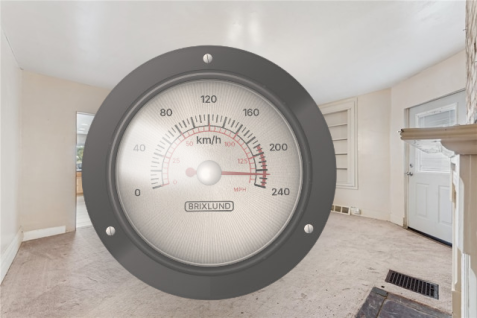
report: 225 (km/h)
